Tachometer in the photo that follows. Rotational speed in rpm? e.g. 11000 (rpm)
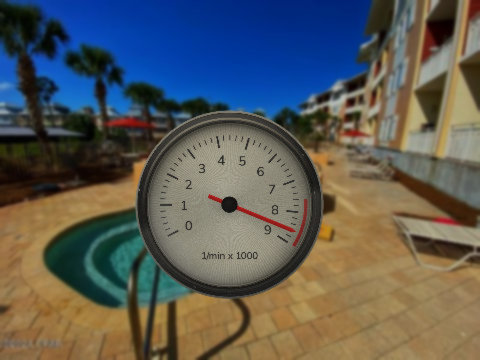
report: 8600 (rpm)
